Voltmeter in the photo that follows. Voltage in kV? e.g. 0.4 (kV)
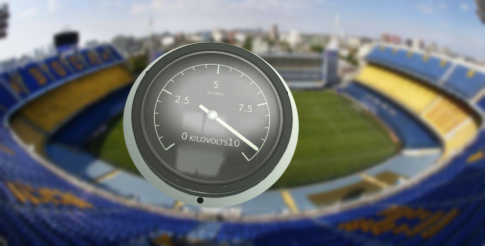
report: 9.5 (kV)
